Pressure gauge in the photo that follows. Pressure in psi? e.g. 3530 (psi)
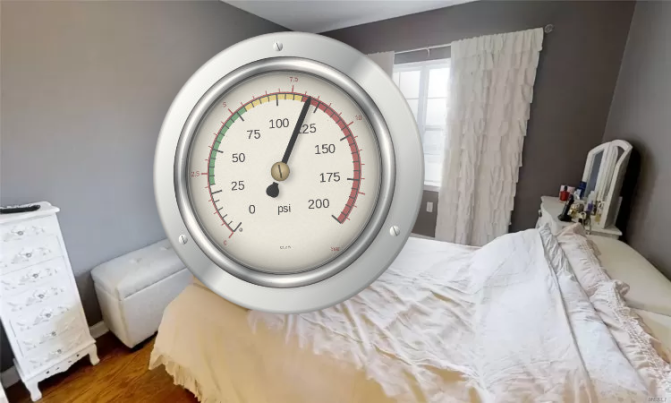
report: 120 (psi)
